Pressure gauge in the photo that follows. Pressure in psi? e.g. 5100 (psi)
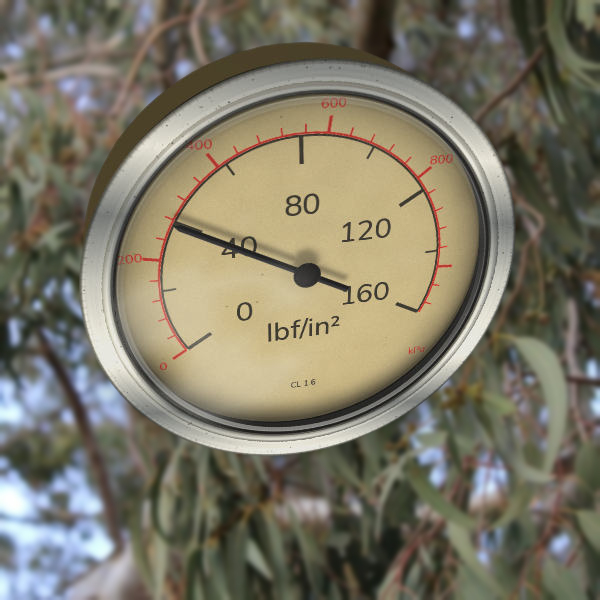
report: 40 (psi)
